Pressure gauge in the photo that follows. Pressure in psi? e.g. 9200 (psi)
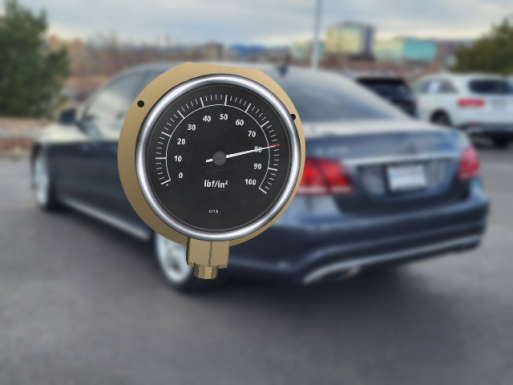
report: 80 (psi)
